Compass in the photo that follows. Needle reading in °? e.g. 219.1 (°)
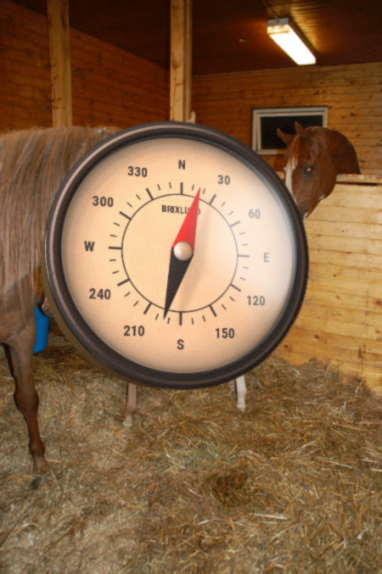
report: 15 (°)
